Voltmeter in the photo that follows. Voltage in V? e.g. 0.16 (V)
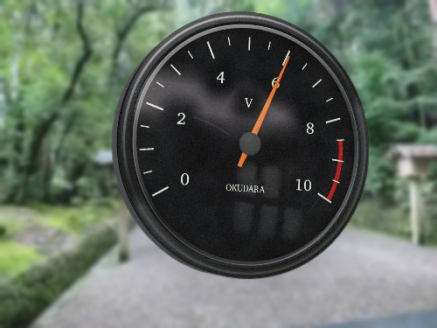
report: 6 (V)
